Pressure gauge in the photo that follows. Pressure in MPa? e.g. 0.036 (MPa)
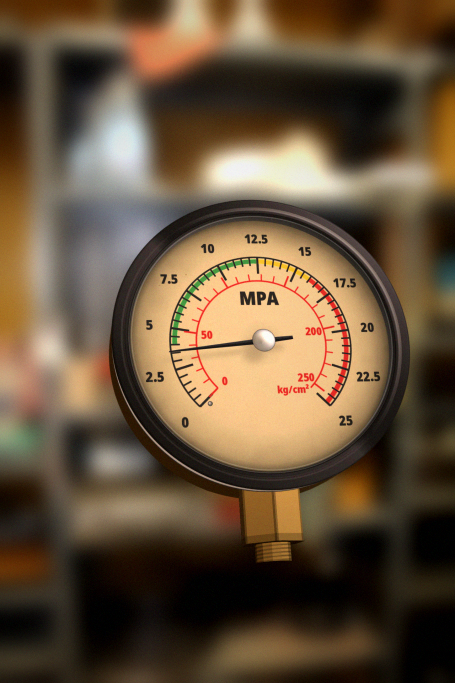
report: 3.5 (MPa)
